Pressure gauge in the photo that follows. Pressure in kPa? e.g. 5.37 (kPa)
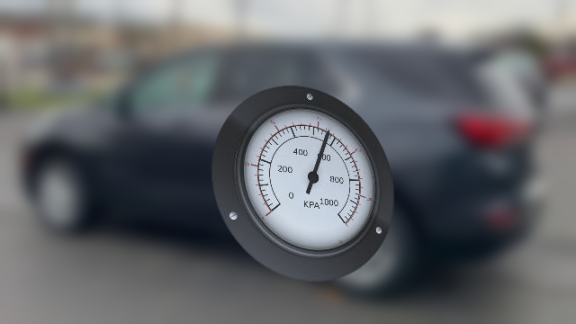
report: 560 (kPa)
